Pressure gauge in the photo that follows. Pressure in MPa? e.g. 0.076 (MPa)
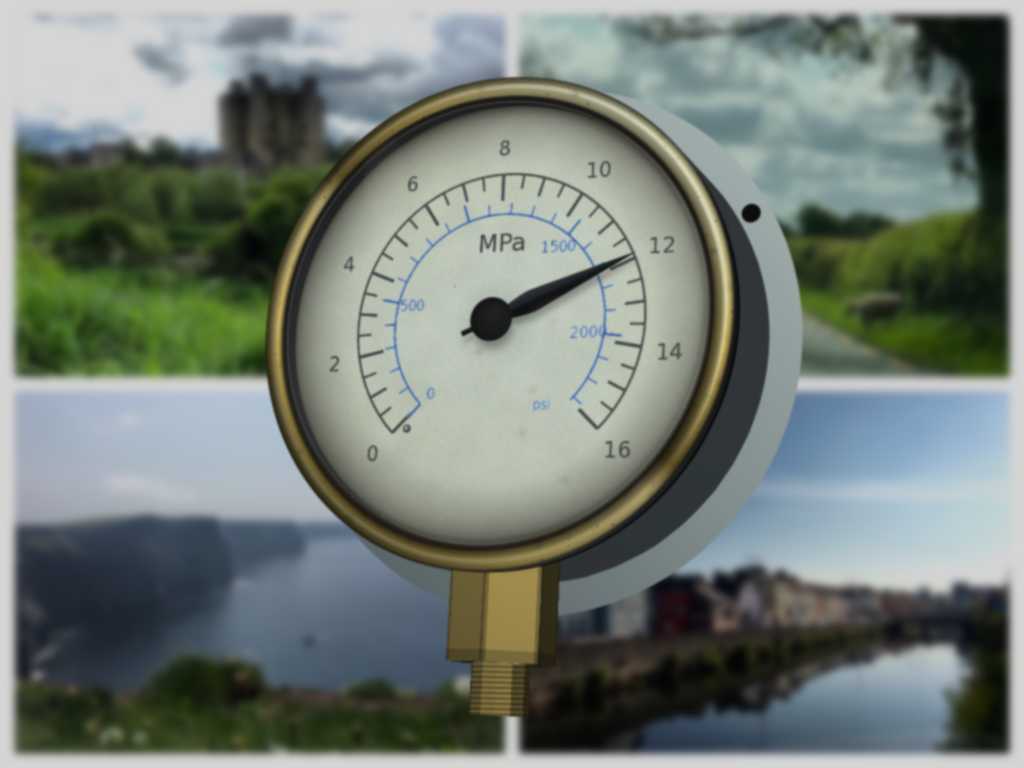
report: 12 (MPa)
